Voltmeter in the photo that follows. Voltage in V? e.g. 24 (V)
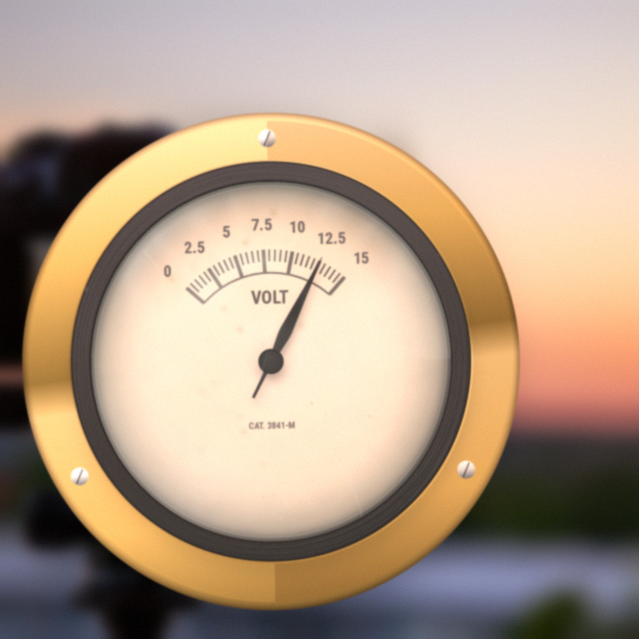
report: 12.5 (V)
